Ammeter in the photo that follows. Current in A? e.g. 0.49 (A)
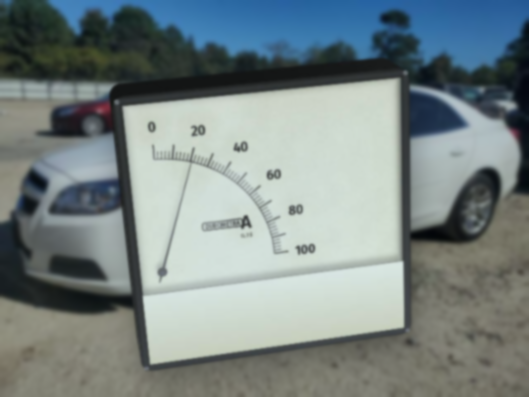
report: 20 (A)
